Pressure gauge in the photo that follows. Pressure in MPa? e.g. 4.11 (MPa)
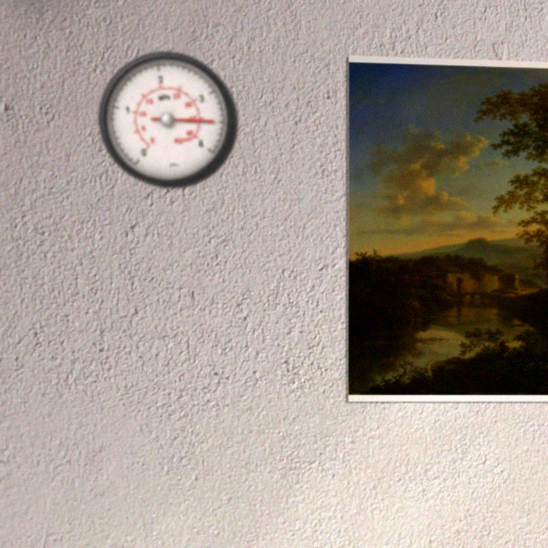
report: 3.5 (MPa)
